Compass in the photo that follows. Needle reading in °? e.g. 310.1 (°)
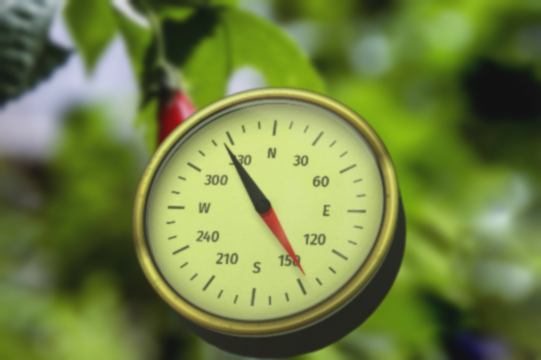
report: 145 (°)
